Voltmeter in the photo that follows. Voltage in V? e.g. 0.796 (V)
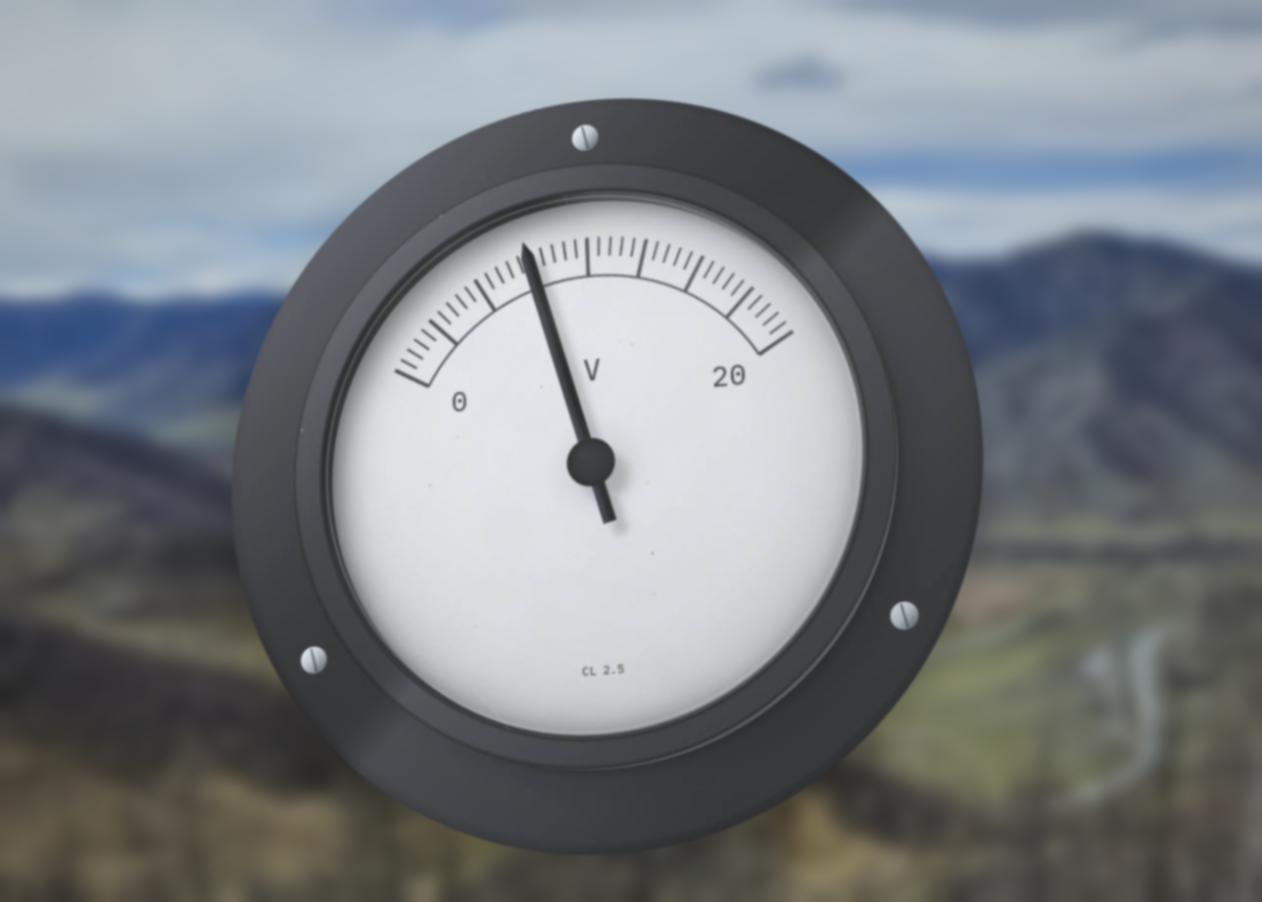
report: 7.5 (V)
